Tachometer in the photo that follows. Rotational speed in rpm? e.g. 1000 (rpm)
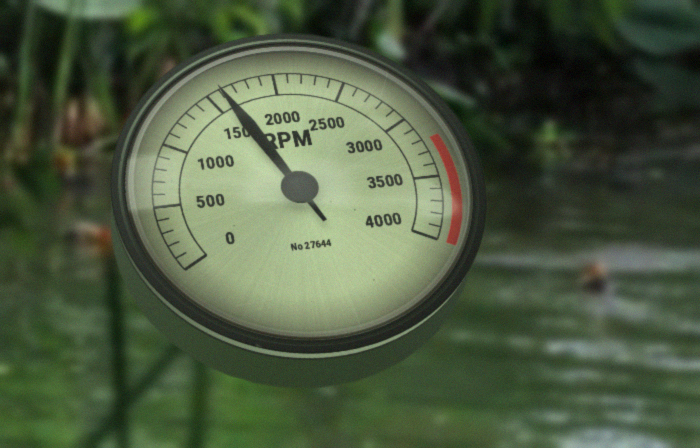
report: 1600 (rpm)
